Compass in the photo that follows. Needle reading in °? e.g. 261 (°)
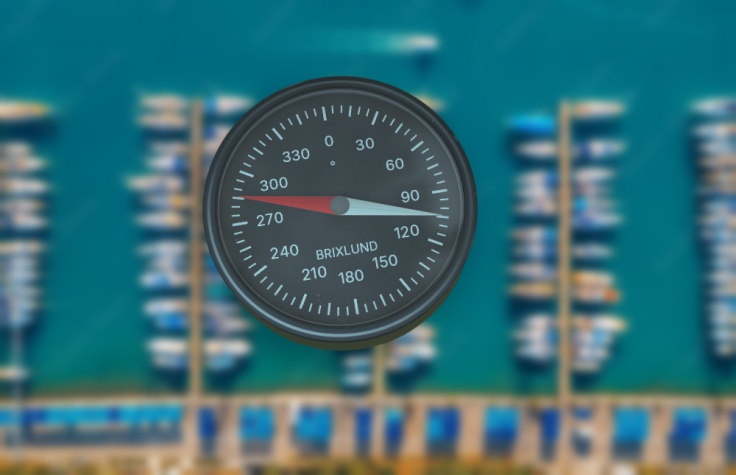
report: 285 (°)
